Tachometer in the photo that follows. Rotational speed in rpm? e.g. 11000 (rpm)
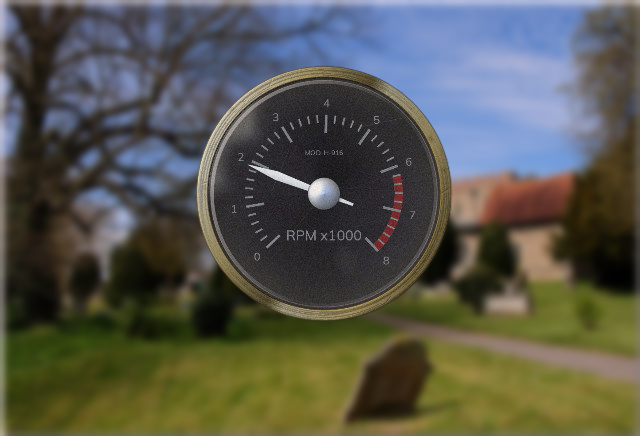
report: 1900 (rpm)
